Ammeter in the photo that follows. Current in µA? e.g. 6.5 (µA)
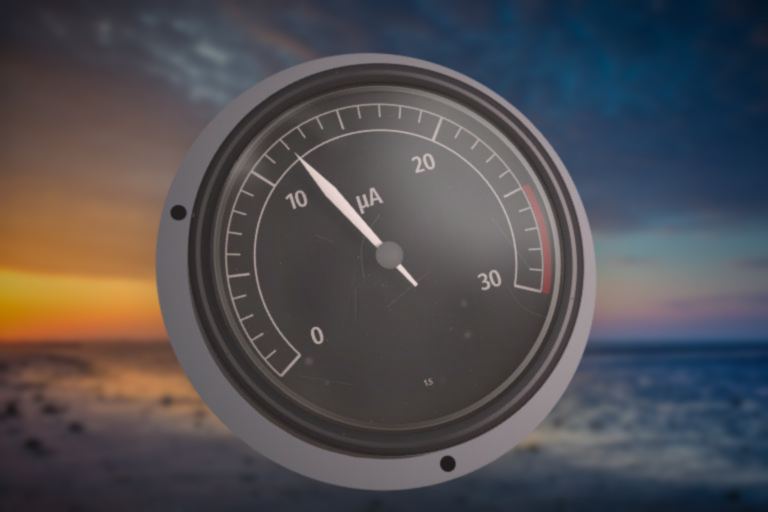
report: 12 (µA)
